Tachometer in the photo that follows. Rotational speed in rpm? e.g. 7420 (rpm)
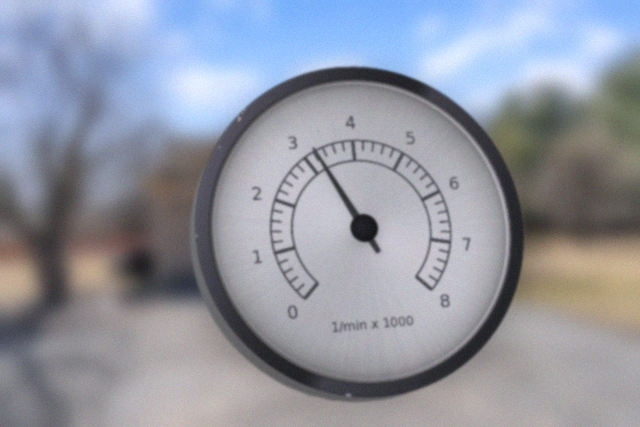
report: 3200 (rpm)
